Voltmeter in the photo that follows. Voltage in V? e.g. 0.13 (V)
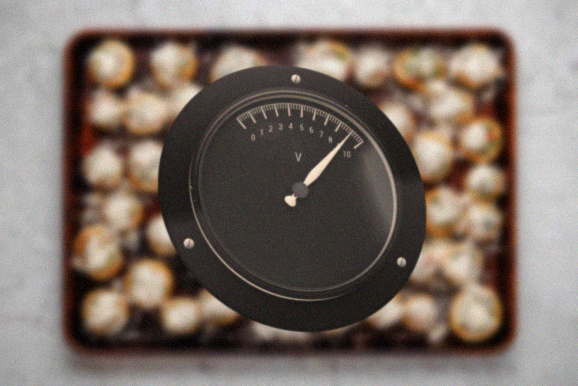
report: 9 (V)
